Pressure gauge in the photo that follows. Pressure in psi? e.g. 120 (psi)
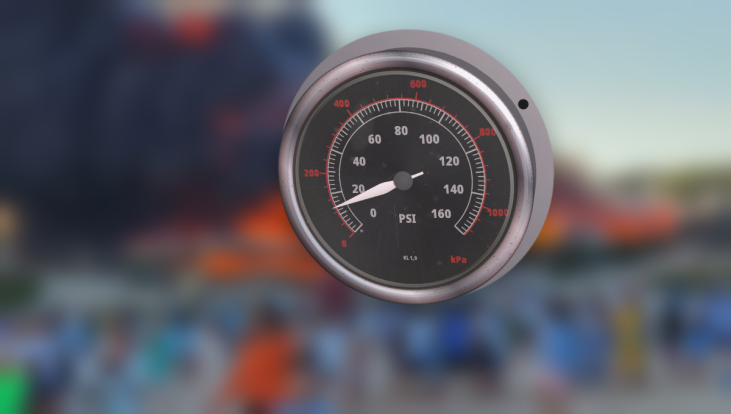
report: 14 (psi)
